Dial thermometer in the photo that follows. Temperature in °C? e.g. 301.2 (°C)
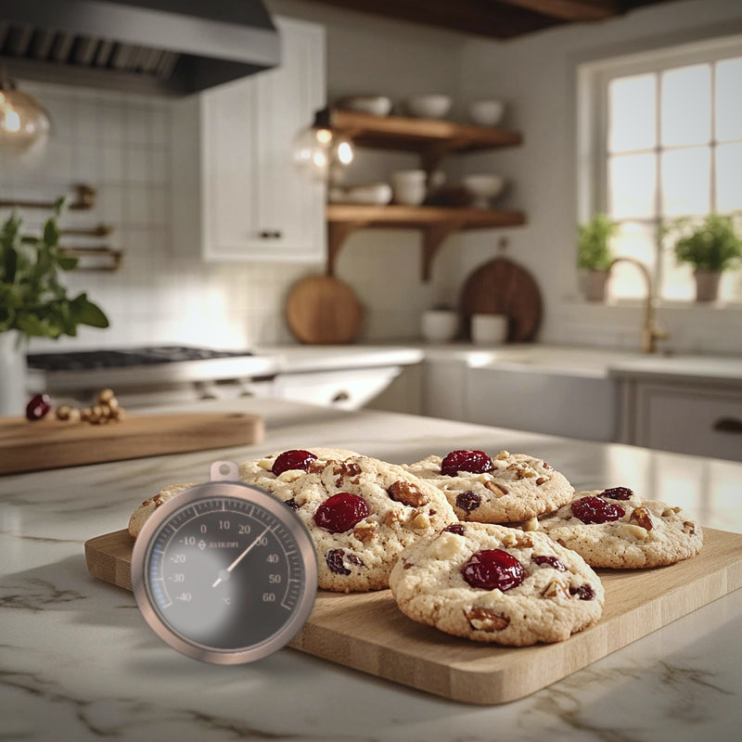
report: 28 (°C)
